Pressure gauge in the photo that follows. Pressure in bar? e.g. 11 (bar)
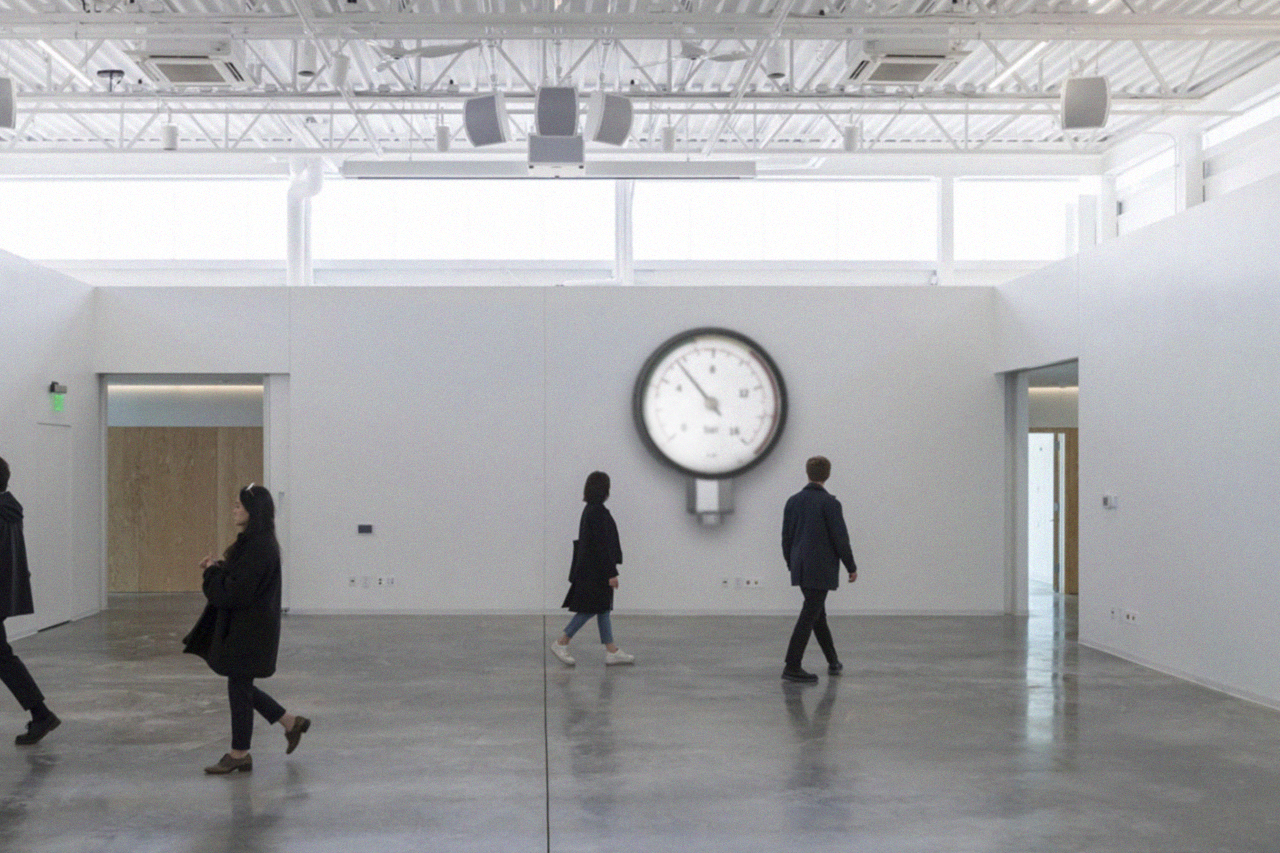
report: 5.5 (bar)
